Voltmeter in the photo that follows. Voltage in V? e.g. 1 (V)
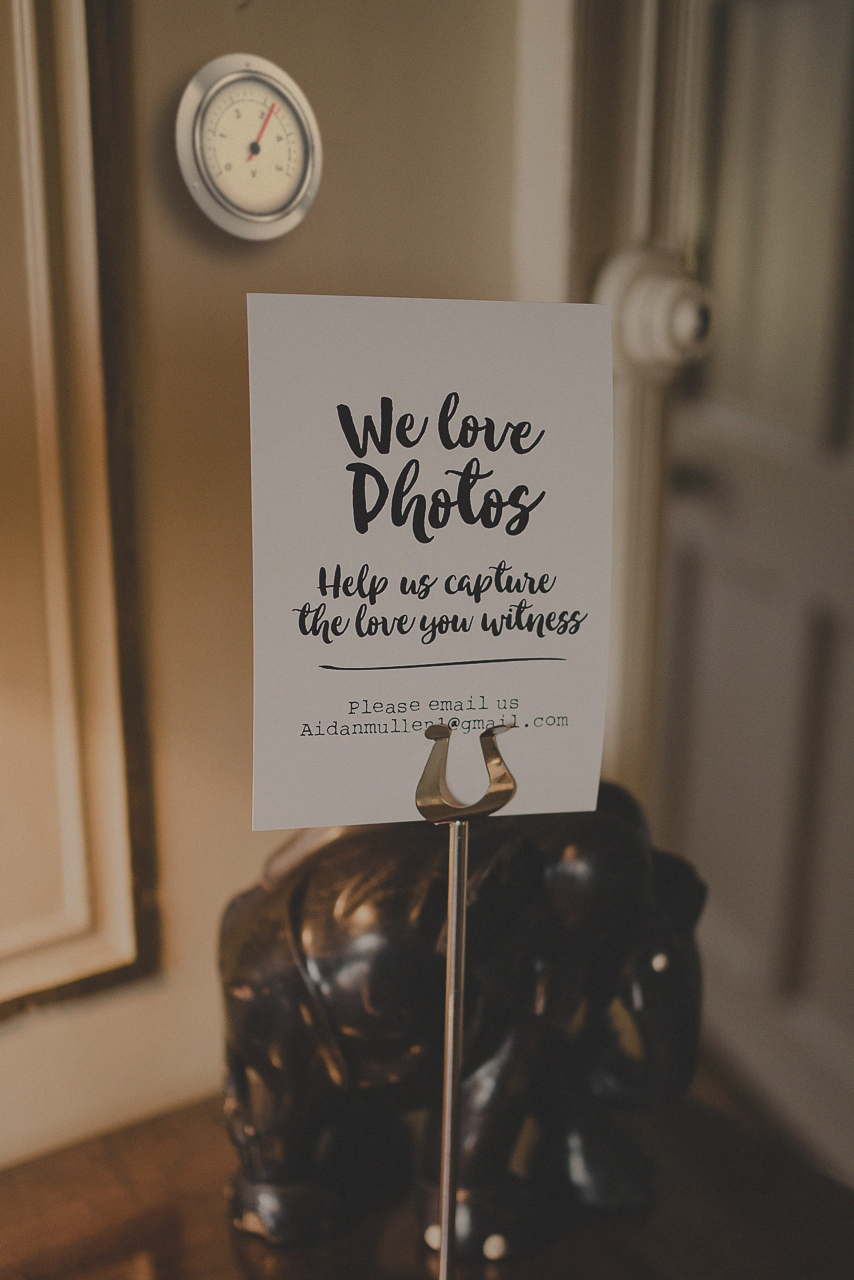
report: 3.2 (V)
